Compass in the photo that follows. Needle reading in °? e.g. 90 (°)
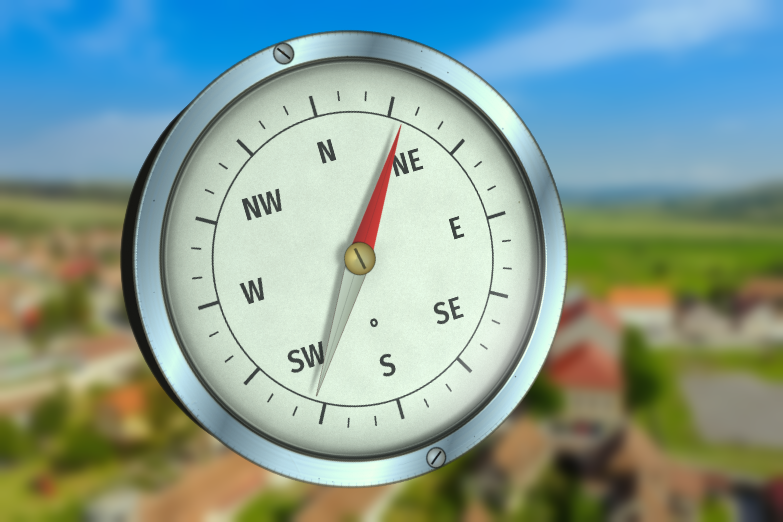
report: 35 (°)
